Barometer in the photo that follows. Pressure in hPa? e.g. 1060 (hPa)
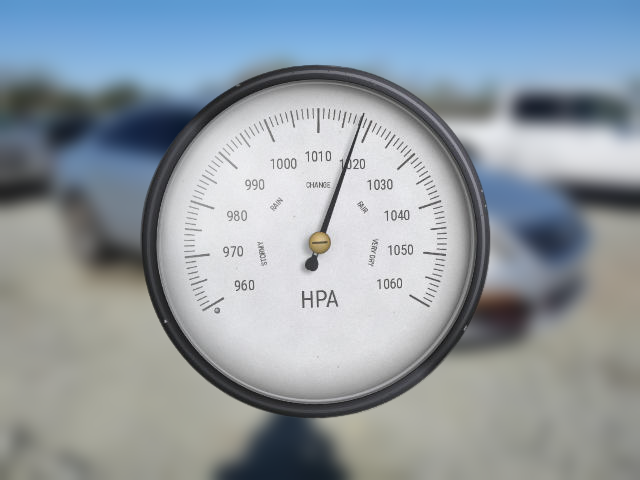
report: 1018 (hPa)
